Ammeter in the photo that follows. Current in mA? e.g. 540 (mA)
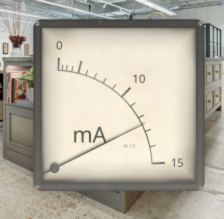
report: 12.5 (mA)
